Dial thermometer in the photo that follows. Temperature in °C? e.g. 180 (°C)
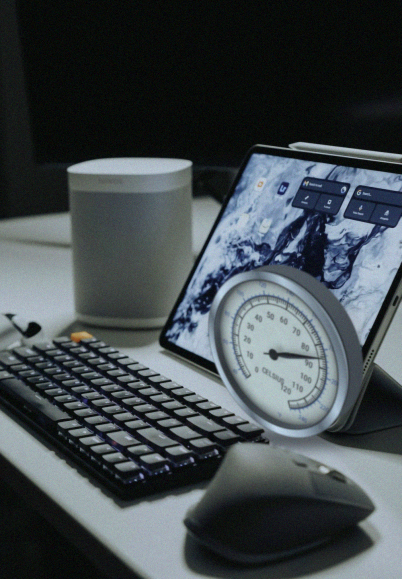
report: 85 (°C)
